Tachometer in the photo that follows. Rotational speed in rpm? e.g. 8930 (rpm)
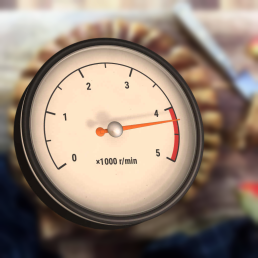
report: 4250 (rpm)
